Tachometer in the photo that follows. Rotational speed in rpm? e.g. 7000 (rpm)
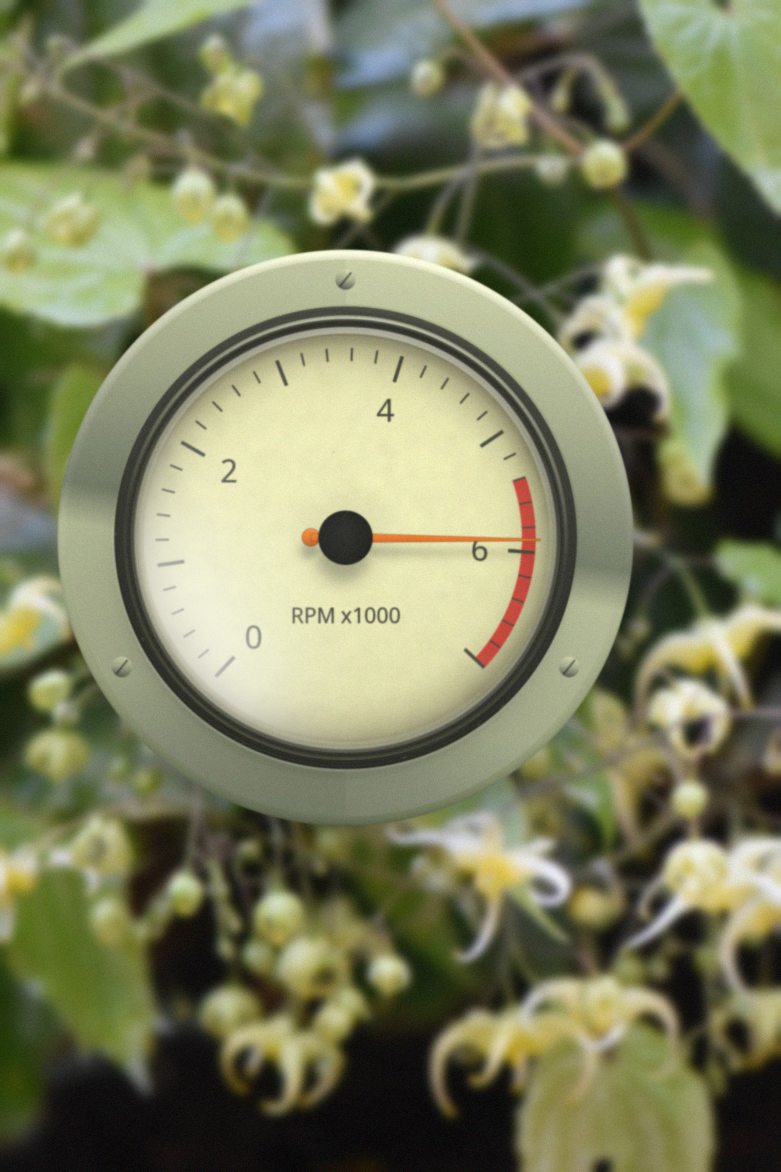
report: 5900 (rpm)
